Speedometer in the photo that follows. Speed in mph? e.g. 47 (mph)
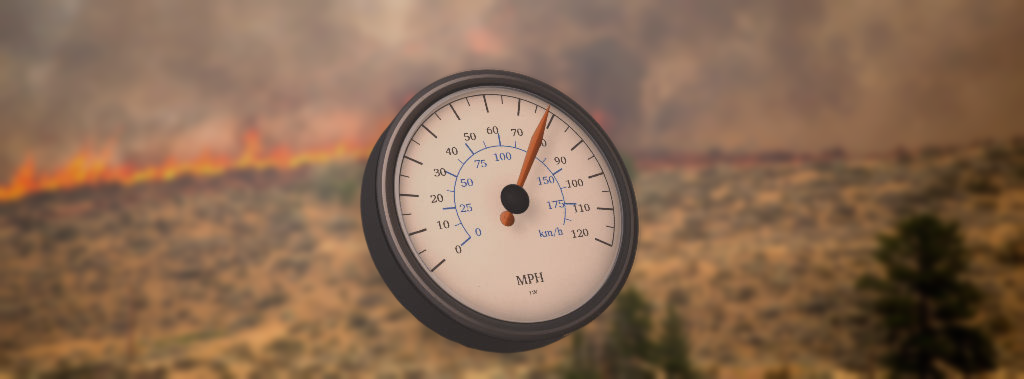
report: 77.5 (mph)
